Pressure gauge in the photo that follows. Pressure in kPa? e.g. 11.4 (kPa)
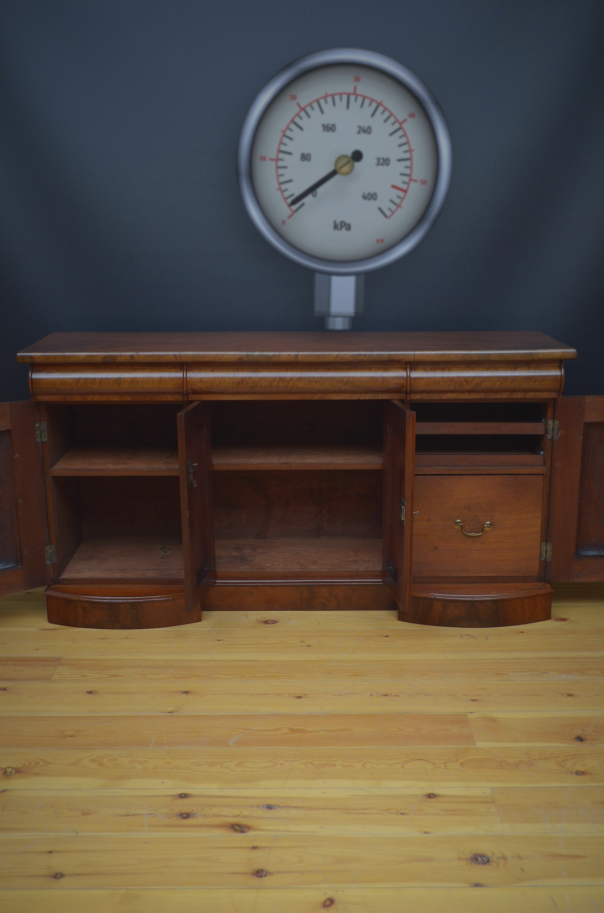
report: 10 (kPa)
